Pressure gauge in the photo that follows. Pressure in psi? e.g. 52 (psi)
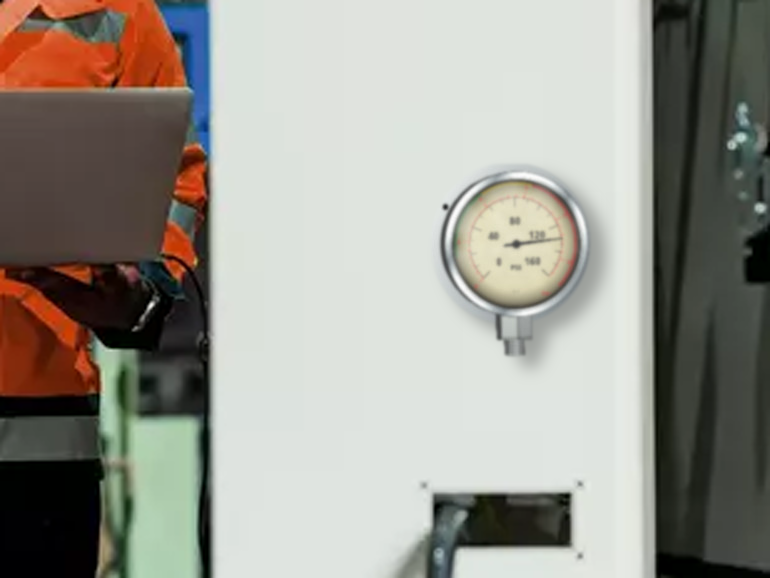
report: 130 (psi)
